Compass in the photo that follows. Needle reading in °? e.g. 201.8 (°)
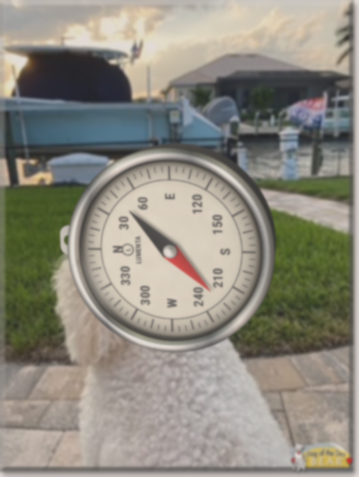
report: 225 (°)
